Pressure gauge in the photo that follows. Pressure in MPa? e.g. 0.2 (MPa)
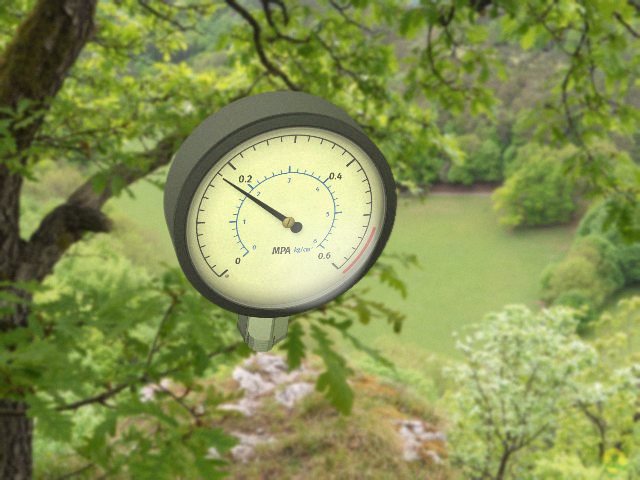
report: 0.18 (MPa)
